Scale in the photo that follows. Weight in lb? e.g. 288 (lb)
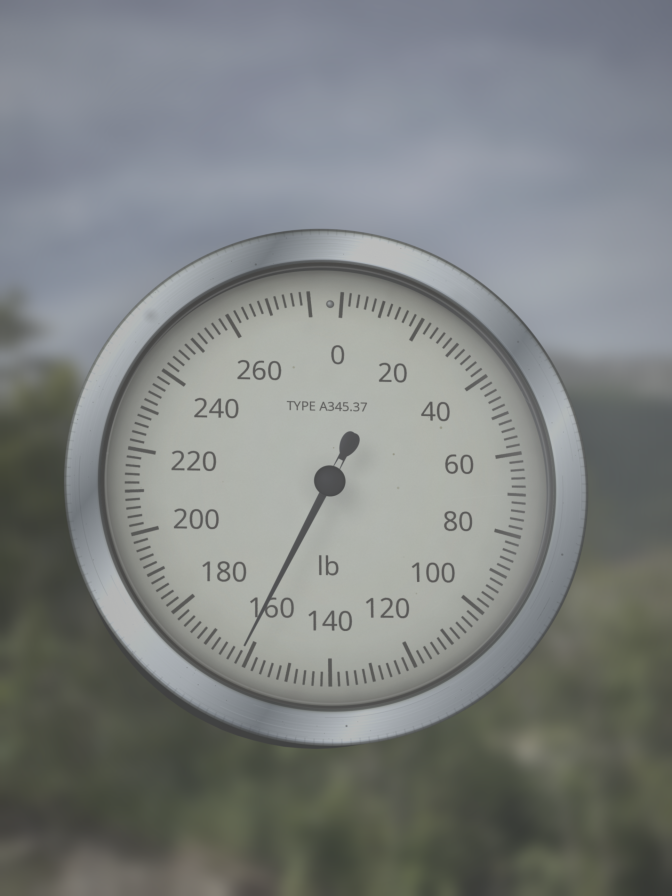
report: 162 (lb)
